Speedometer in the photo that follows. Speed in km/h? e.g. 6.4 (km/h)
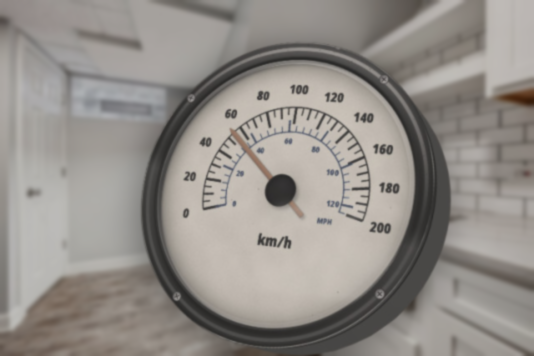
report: 55 (km/h)
